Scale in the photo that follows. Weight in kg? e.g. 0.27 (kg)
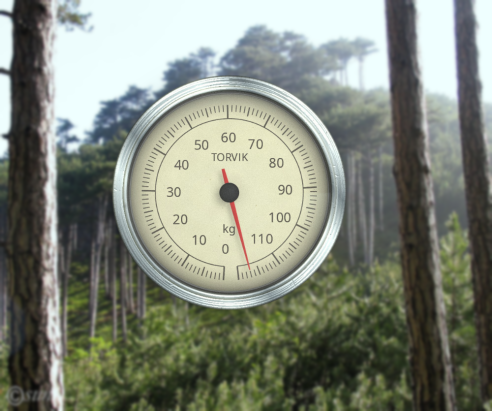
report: 117 (kg)
